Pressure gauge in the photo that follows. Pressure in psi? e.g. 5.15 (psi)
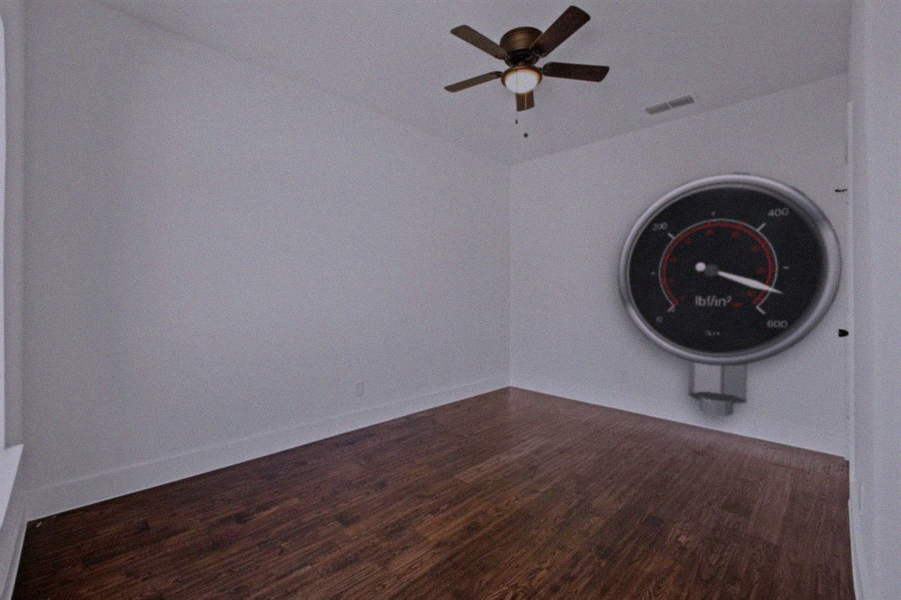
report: 550 (psi)
